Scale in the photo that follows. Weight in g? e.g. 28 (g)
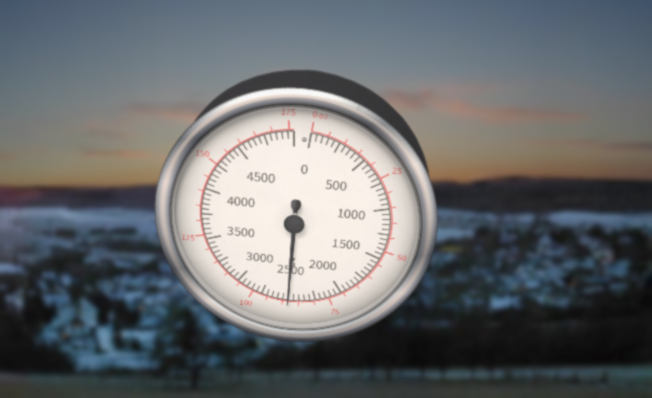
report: 2500 (g)
